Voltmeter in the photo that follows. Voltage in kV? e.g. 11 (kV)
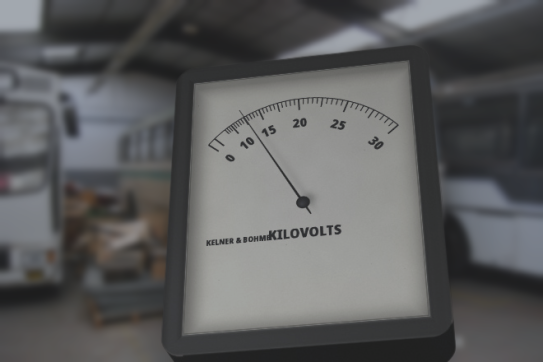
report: 12.5 (kV)
